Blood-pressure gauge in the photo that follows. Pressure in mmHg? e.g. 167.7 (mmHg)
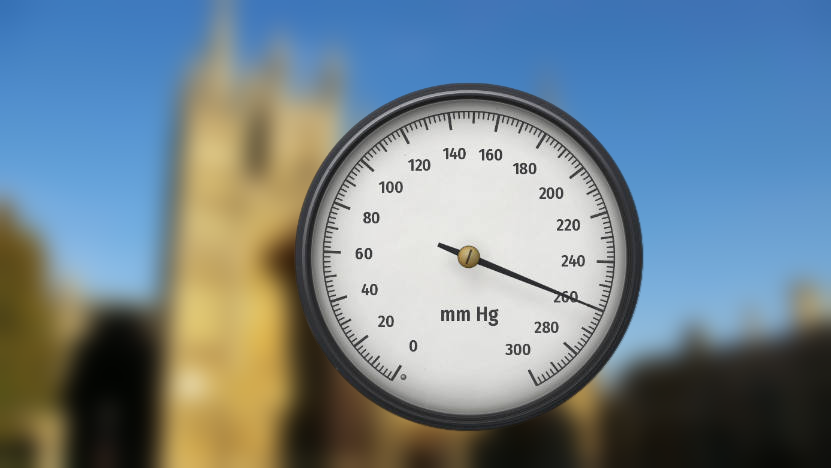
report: 260 (mmHg)
